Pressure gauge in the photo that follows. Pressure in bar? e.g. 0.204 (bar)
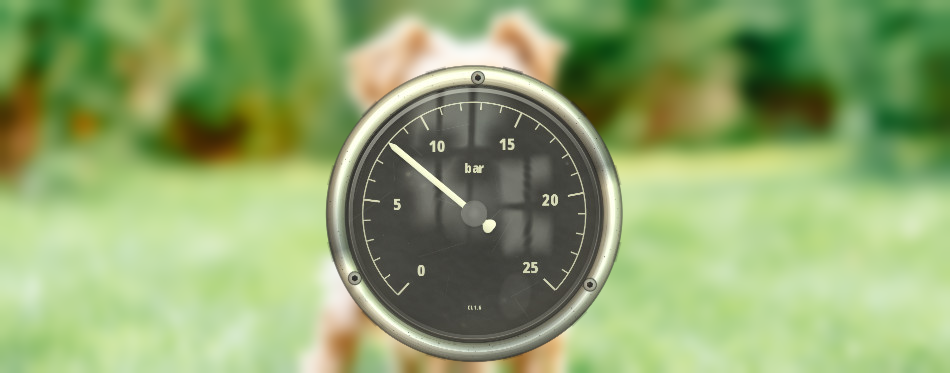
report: 8 (bar)
